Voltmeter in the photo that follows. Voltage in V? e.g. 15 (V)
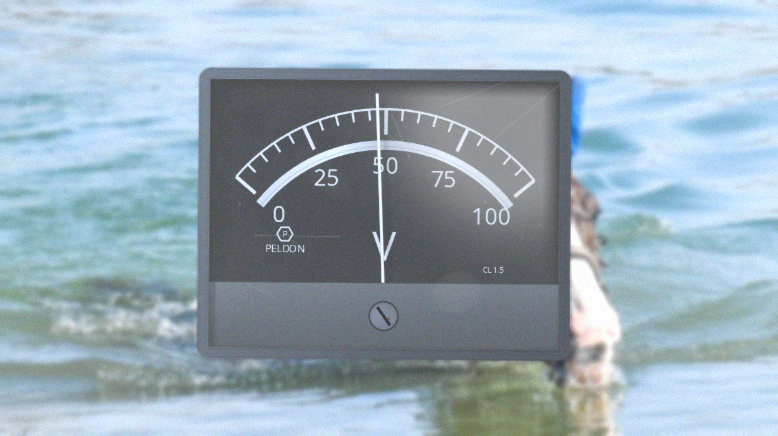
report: 47.5 (V)
